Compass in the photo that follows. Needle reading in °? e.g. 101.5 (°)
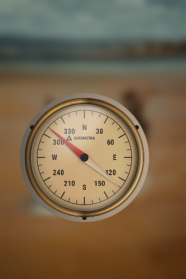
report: 310 (°)
